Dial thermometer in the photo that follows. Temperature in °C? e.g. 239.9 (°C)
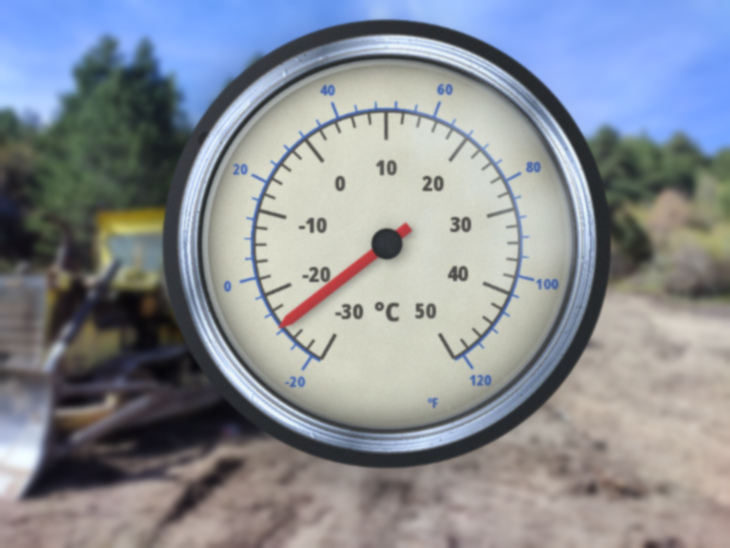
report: -24 (°C)
